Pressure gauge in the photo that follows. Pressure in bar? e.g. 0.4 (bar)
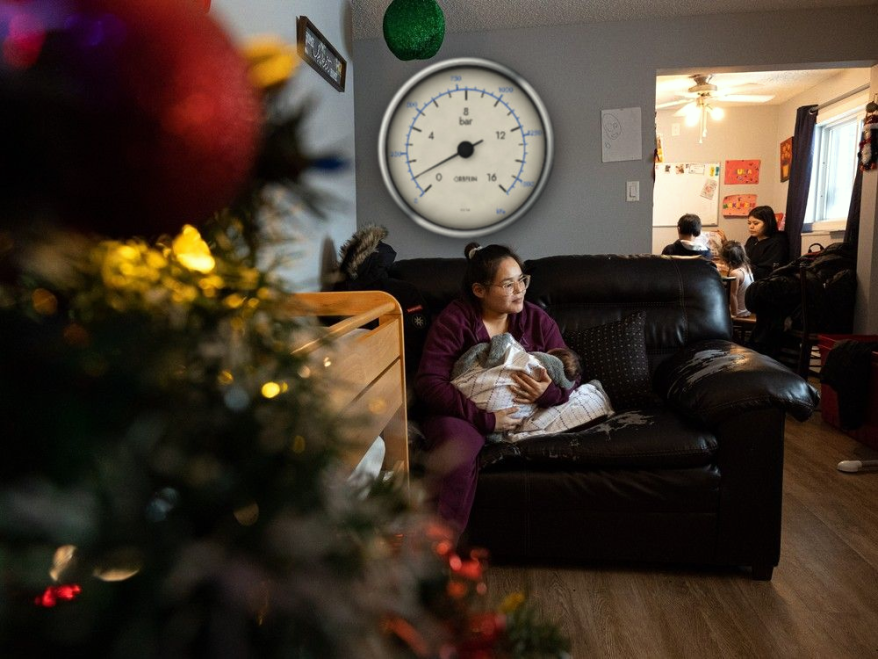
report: 1 (bar)
